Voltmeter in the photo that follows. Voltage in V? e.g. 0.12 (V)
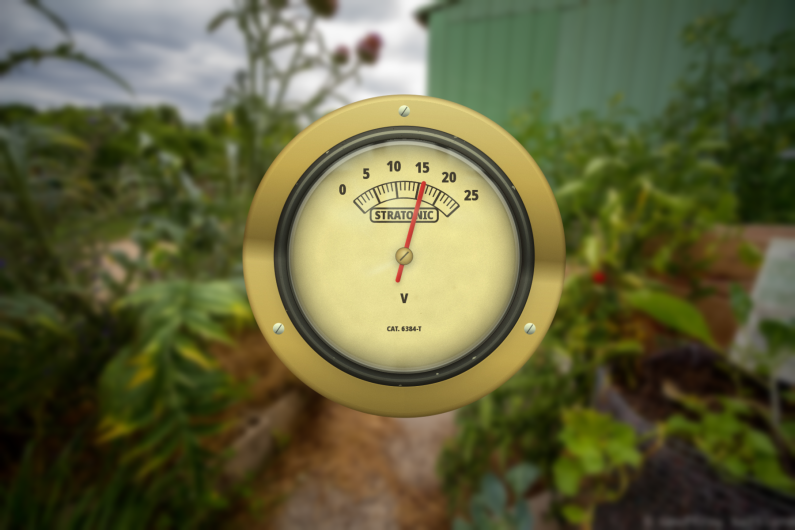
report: 16 (V)
